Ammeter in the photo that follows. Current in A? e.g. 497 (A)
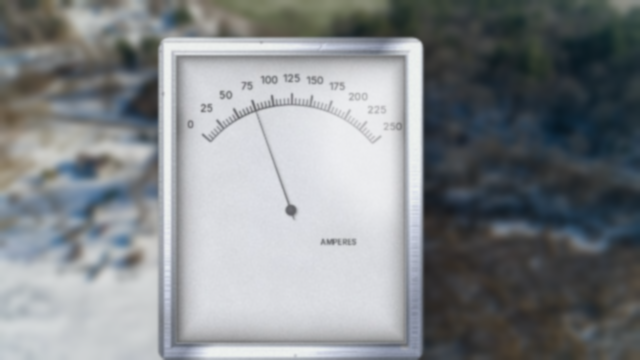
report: 75 (A)
